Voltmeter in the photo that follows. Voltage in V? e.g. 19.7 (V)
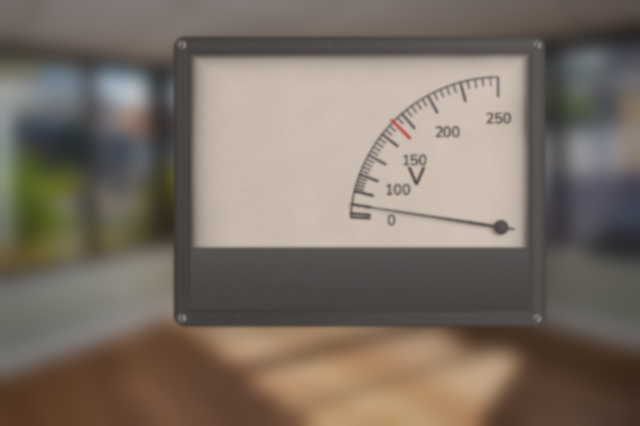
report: 50 (V)
